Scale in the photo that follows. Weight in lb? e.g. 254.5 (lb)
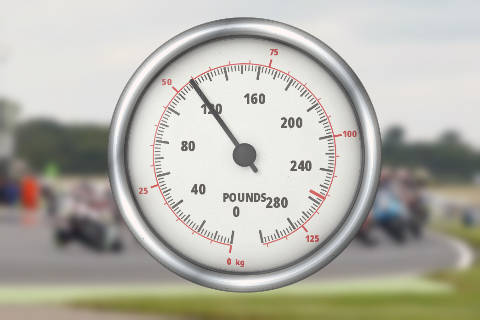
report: 120 (lb)
